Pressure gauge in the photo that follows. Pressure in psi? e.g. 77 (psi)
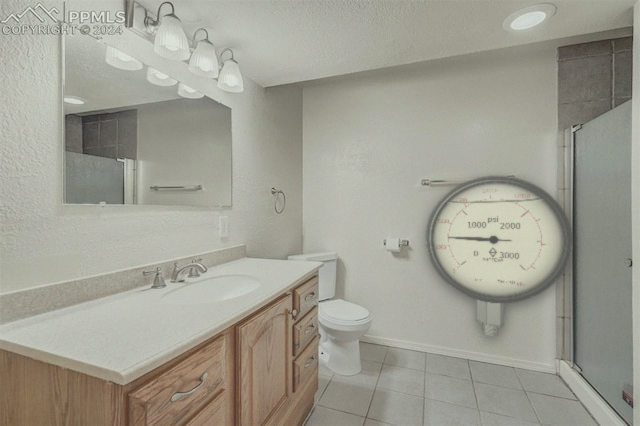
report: 500 (psi)
